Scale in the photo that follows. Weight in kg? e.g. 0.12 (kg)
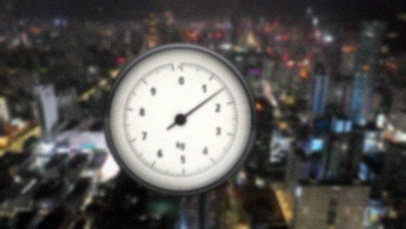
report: 1.5 (kg)
